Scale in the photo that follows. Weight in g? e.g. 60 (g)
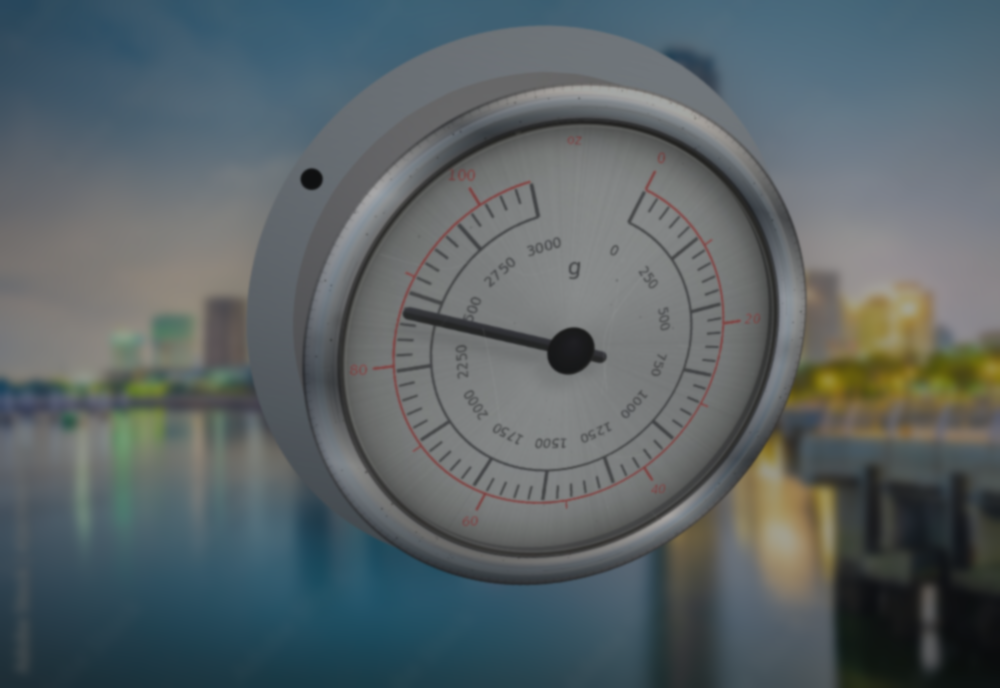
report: 2450 (g)
